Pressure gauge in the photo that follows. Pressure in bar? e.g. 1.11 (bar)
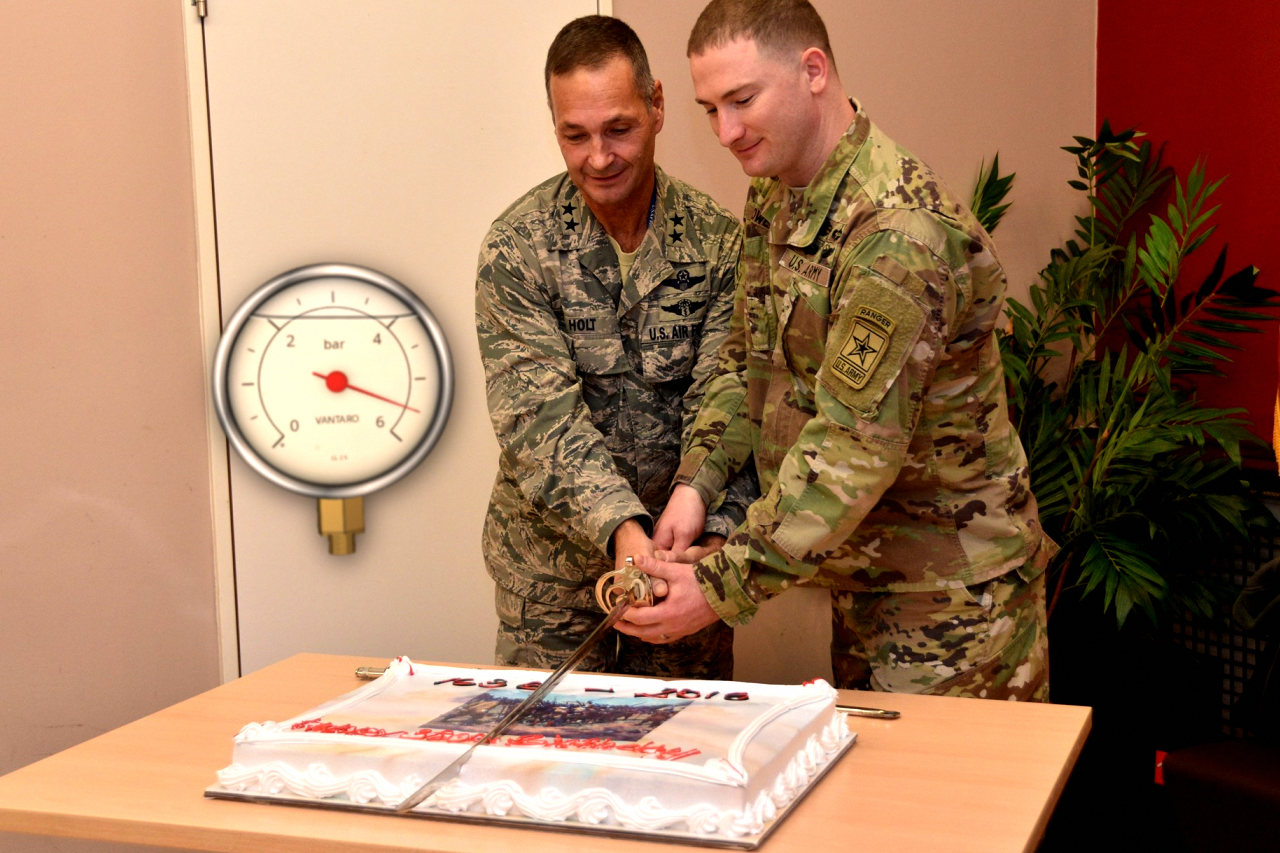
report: 5.5 (bar)
